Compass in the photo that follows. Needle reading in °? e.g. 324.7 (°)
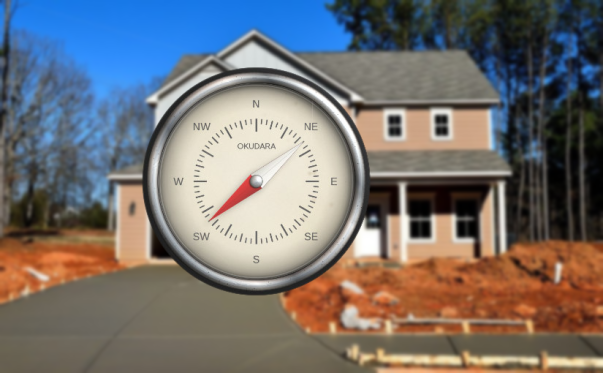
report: 230 (°)
